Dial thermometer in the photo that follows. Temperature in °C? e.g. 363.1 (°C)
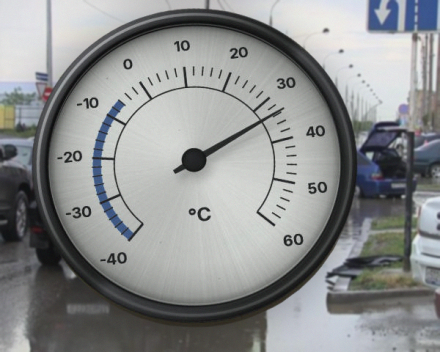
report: 34 (°C)
